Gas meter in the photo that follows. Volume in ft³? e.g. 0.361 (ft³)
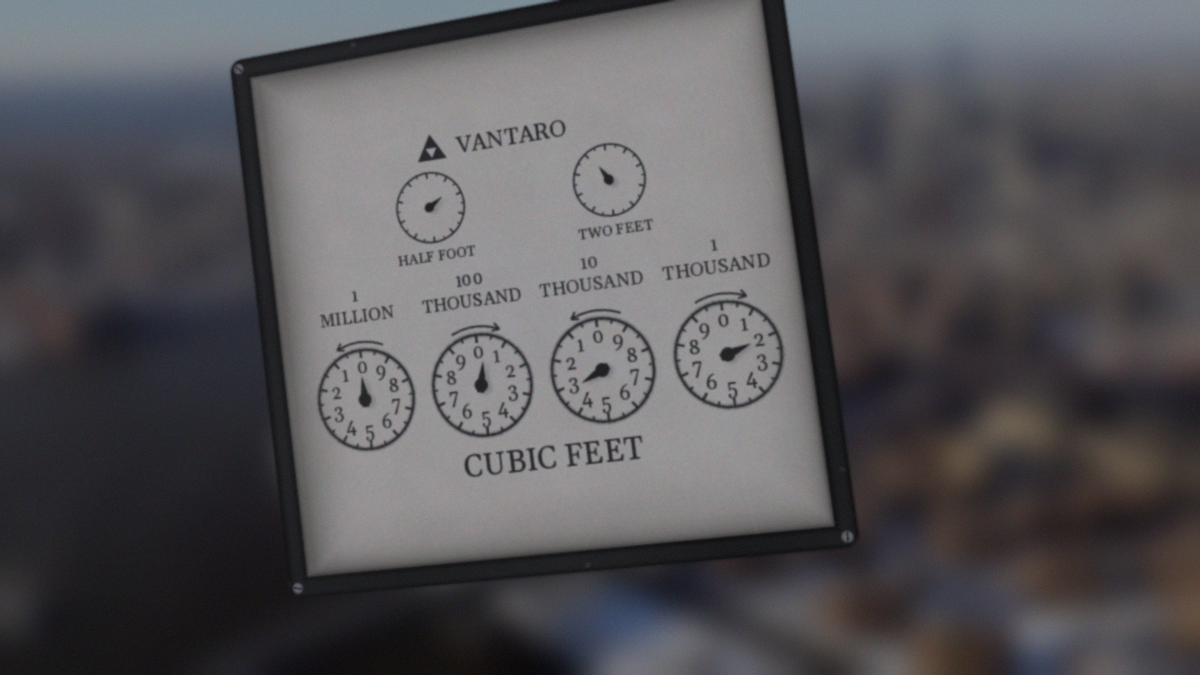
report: 3200 (ft³)
